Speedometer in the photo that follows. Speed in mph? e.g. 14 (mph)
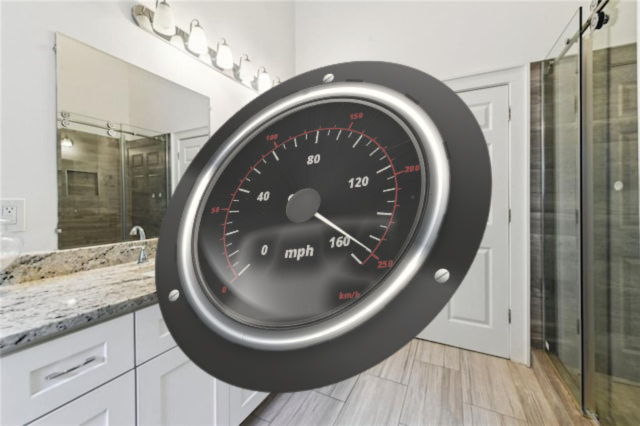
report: 155 (mph)
